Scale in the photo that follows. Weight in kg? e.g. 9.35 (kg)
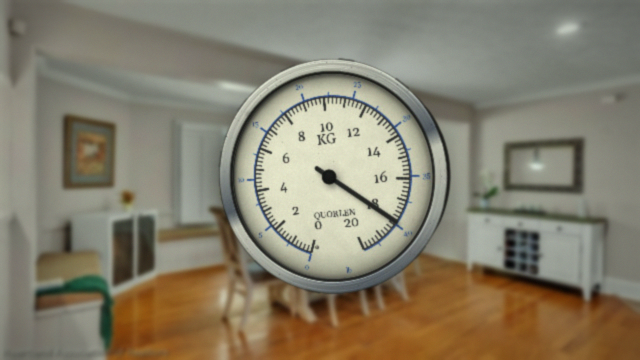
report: 18 (kg)
